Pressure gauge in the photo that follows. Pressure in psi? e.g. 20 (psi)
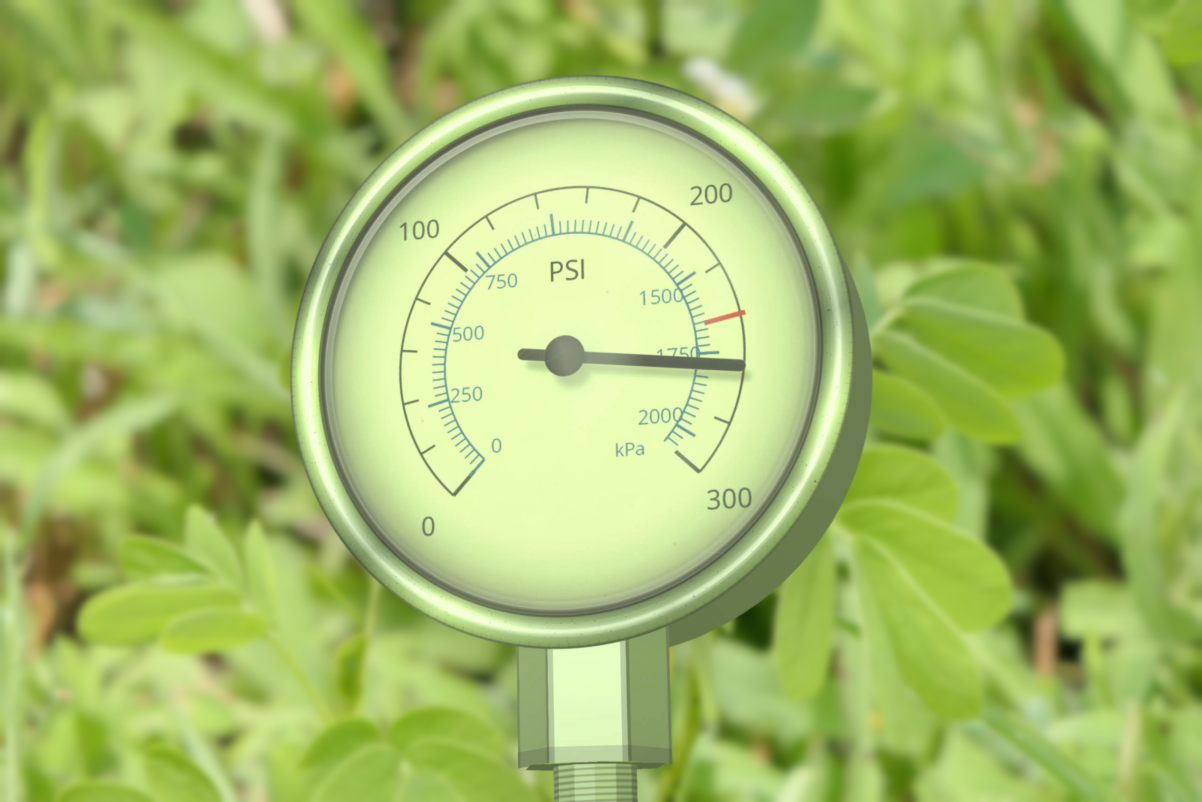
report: 260 (psi)
